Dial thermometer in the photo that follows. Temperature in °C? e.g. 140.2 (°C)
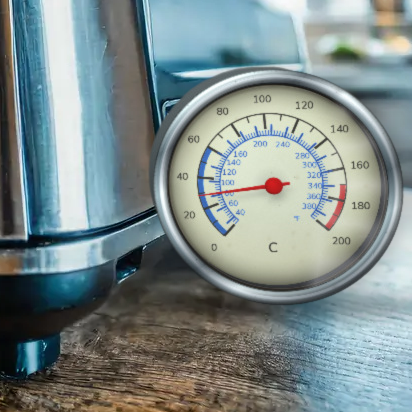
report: 30 (°C)
